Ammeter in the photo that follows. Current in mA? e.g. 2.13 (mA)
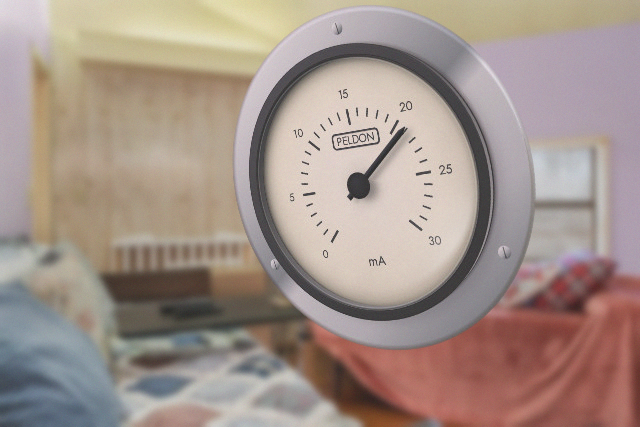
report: 21 (mA)
